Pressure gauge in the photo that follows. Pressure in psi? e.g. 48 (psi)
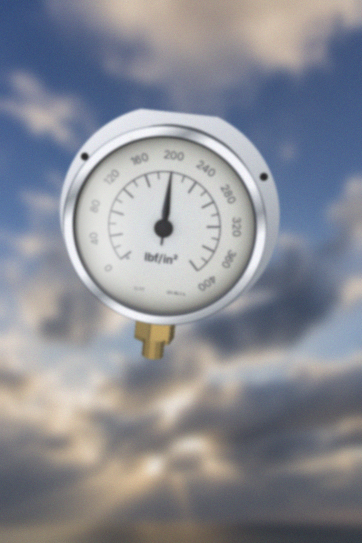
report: 200 (psi)
